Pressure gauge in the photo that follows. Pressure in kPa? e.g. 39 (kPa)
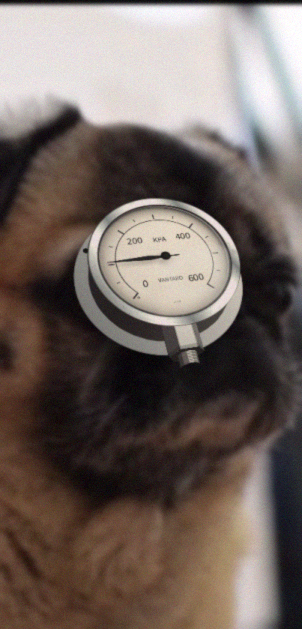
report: 100 (kPa)
